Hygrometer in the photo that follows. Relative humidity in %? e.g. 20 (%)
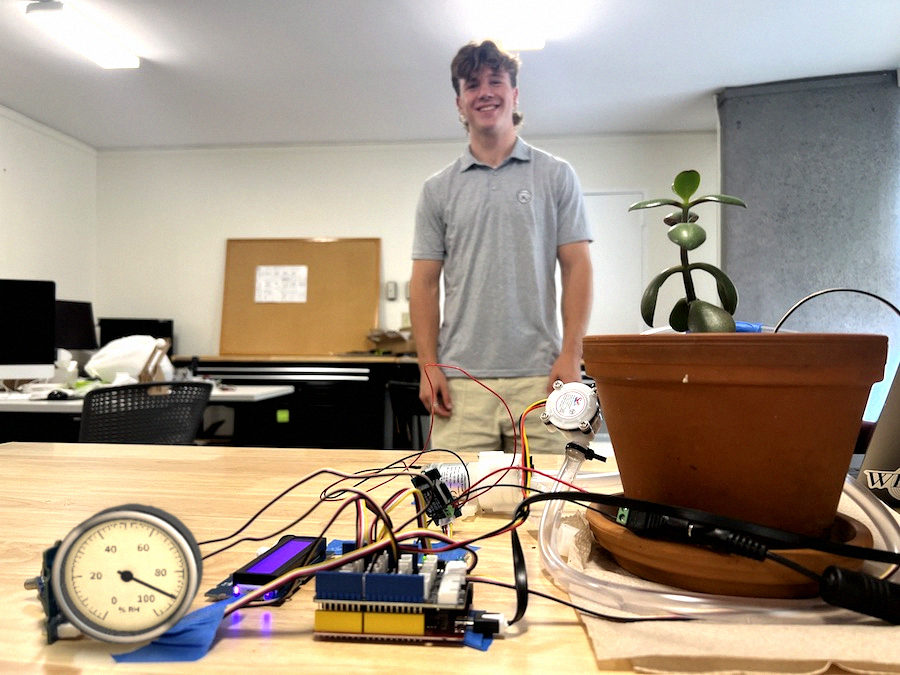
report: 90 (%)
